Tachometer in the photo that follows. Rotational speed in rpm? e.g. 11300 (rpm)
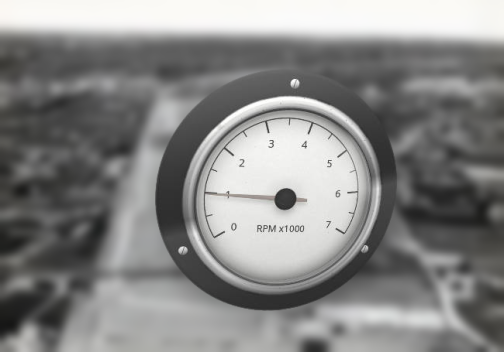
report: 1000 (rpm)
